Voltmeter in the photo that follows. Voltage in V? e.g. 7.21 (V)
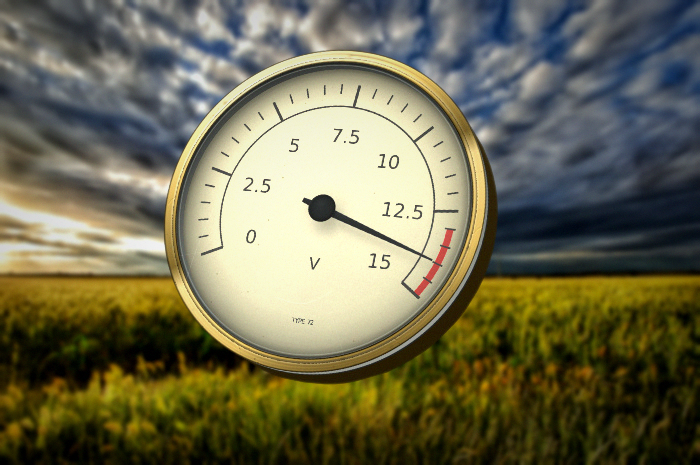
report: 14 (V)
